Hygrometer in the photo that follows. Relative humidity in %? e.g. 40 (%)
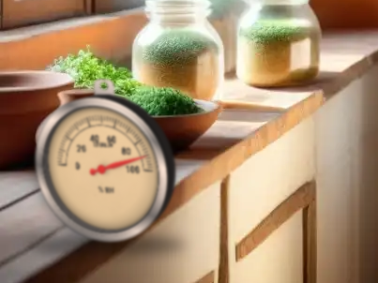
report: 90 (%)
